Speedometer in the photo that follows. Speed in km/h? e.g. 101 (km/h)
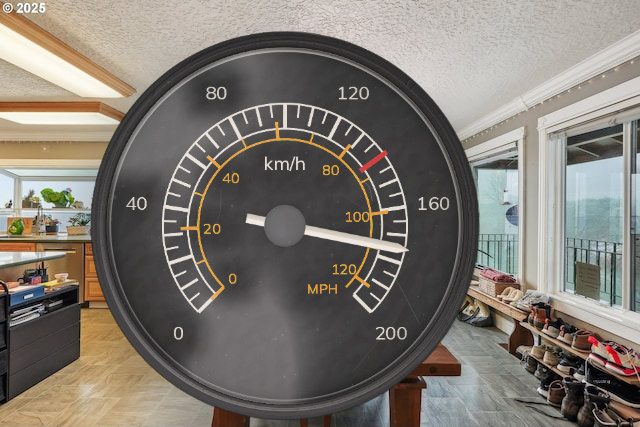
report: 175 (km/h)
